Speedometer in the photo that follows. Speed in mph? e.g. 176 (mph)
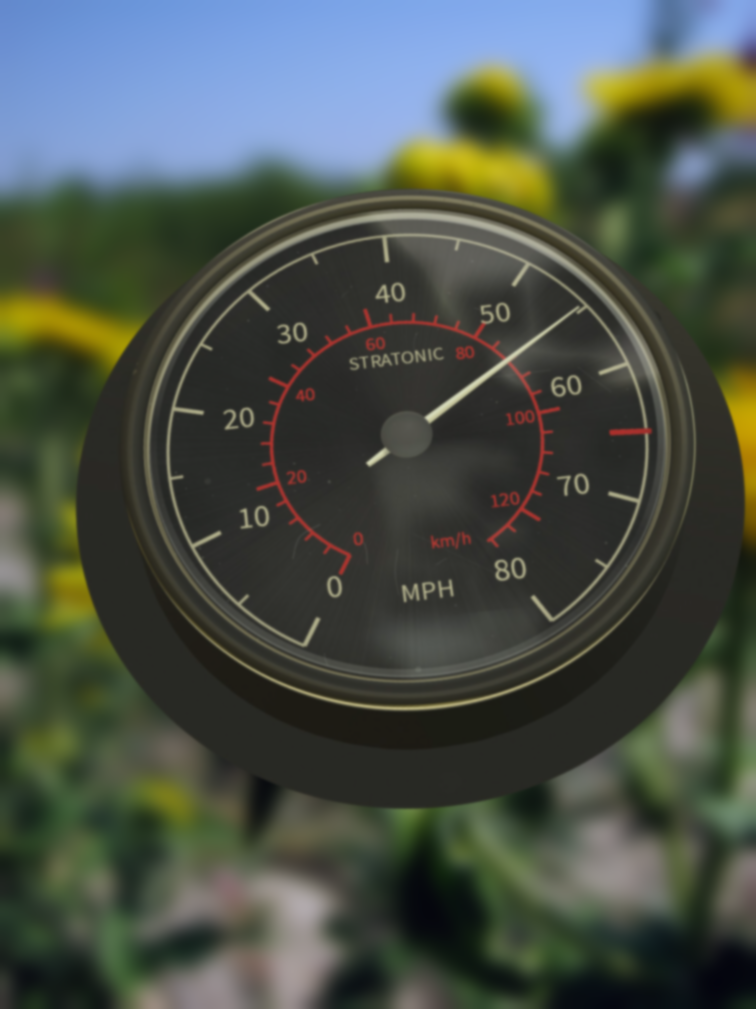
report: 55 (mph)
